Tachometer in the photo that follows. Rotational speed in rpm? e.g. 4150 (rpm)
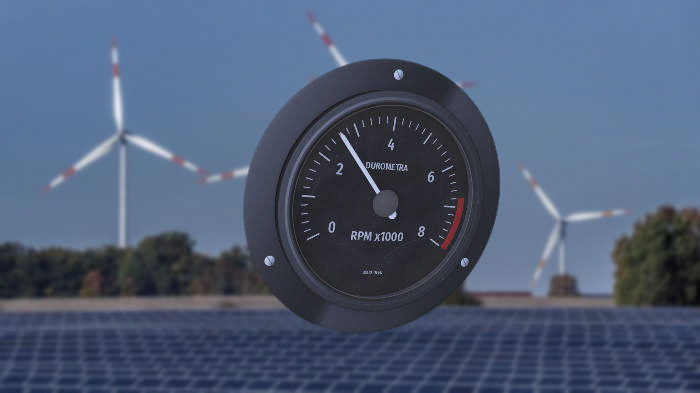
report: 2600 (rpm)
